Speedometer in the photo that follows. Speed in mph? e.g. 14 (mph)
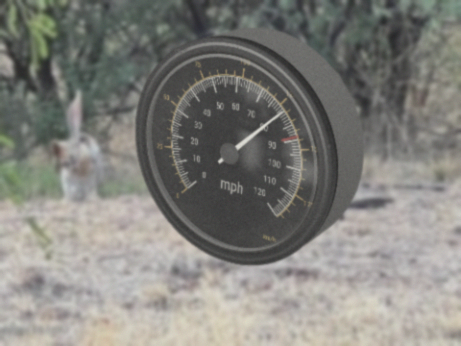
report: 80 (mph)
